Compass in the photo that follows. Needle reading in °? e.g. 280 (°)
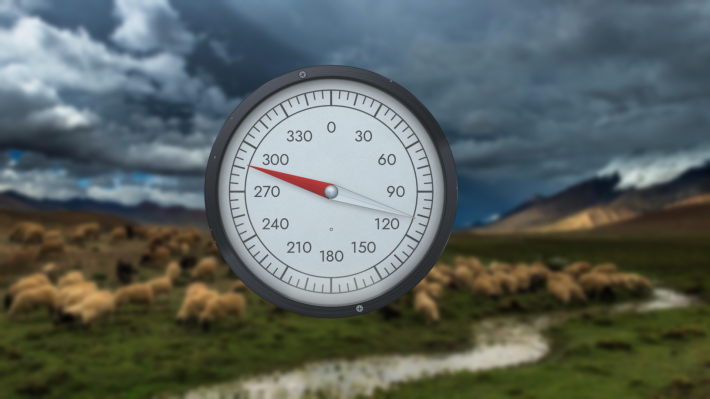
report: 287.5 (°)
